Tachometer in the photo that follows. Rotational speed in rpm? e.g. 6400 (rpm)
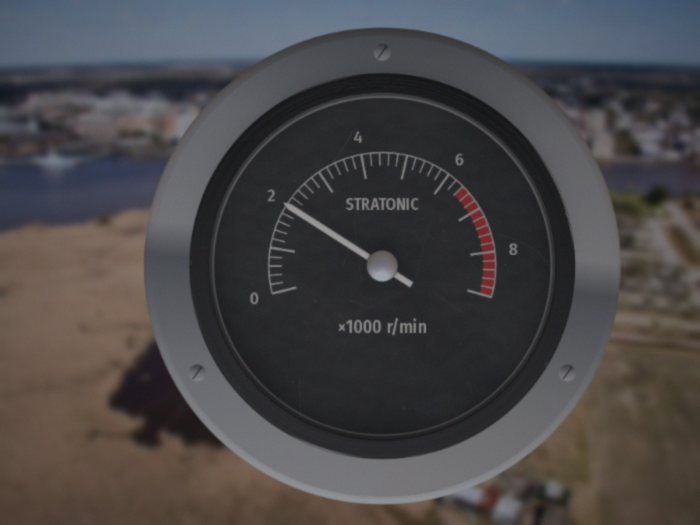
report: 2000 (rpm)
